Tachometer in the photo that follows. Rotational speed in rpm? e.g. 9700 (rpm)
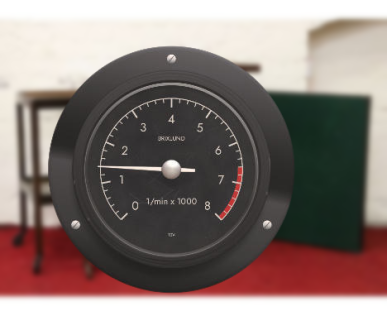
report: 1400 (rpm)
